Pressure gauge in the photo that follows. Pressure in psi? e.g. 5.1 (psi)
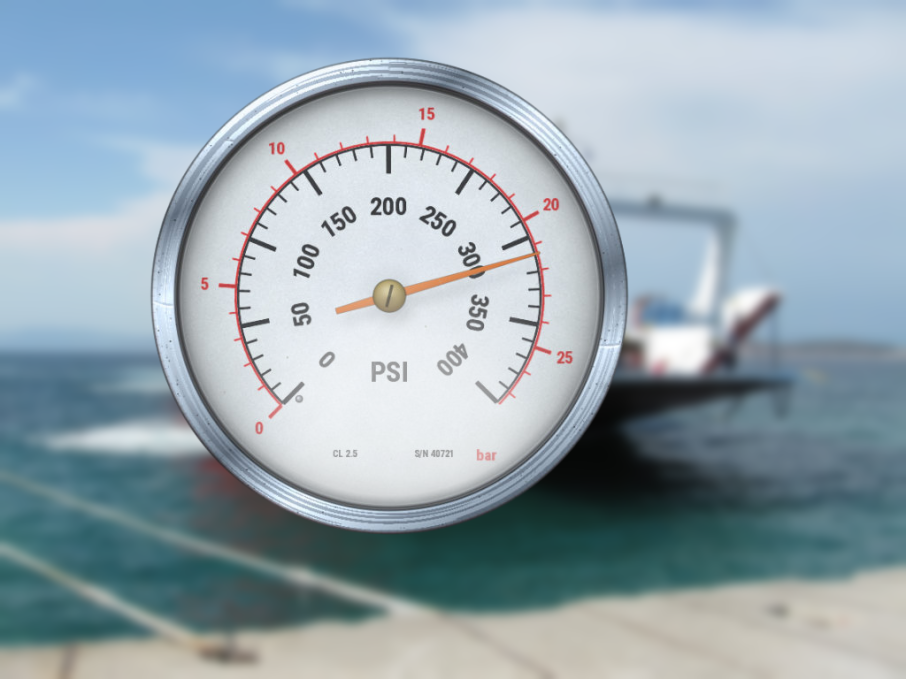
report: 310 (psi)
